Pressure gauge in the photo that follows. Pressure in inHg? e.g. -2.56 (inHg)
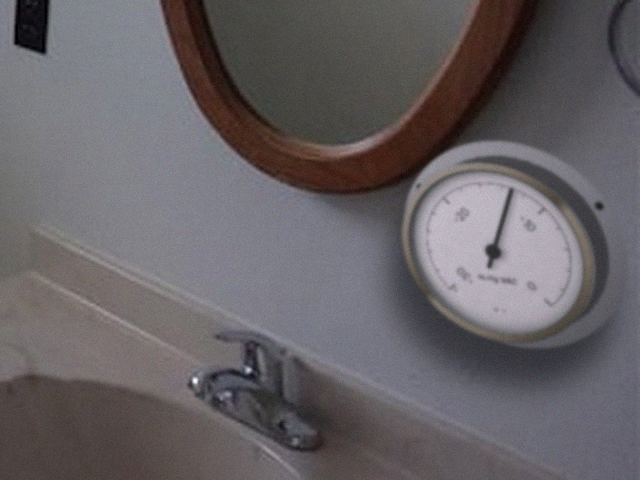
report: -13 (inHg)
